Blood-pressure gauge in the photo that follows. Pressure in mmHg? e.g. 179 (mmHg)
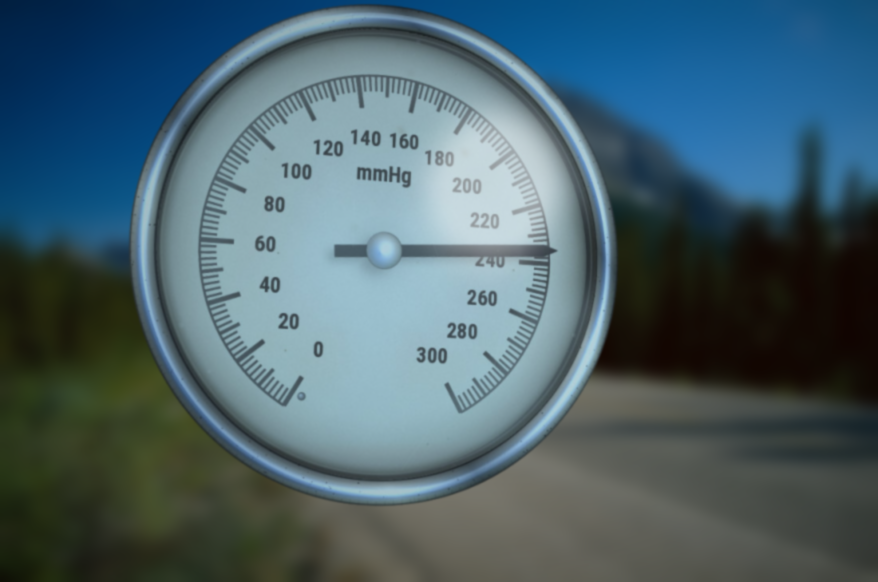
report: 236 (mmHg)
